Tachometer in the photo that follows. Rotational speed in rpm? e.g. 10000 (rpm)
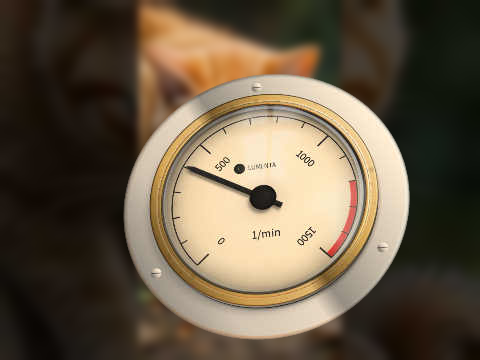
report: 400 (rpm)
